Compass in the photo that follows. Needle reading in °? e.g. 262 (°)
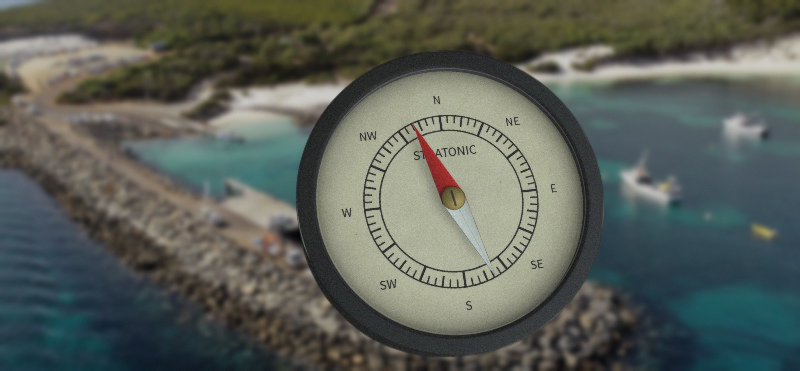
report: 340 (°)
